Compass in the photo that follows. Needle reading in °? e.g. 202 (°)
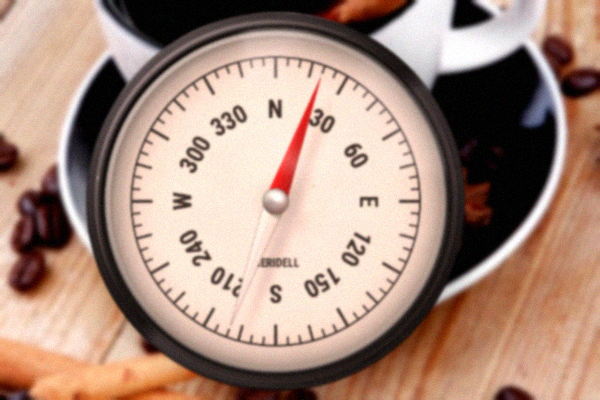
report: 20 (°)
